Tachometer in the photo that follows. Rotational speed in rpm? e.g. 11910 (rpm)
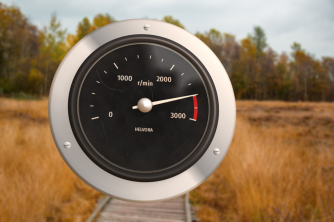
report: 2600 (rpm)
